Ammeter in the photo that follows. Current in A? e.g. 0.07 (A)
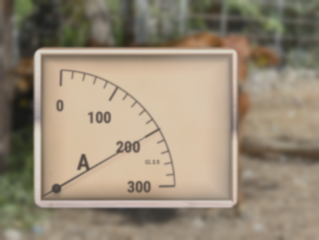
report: 200 (A)
